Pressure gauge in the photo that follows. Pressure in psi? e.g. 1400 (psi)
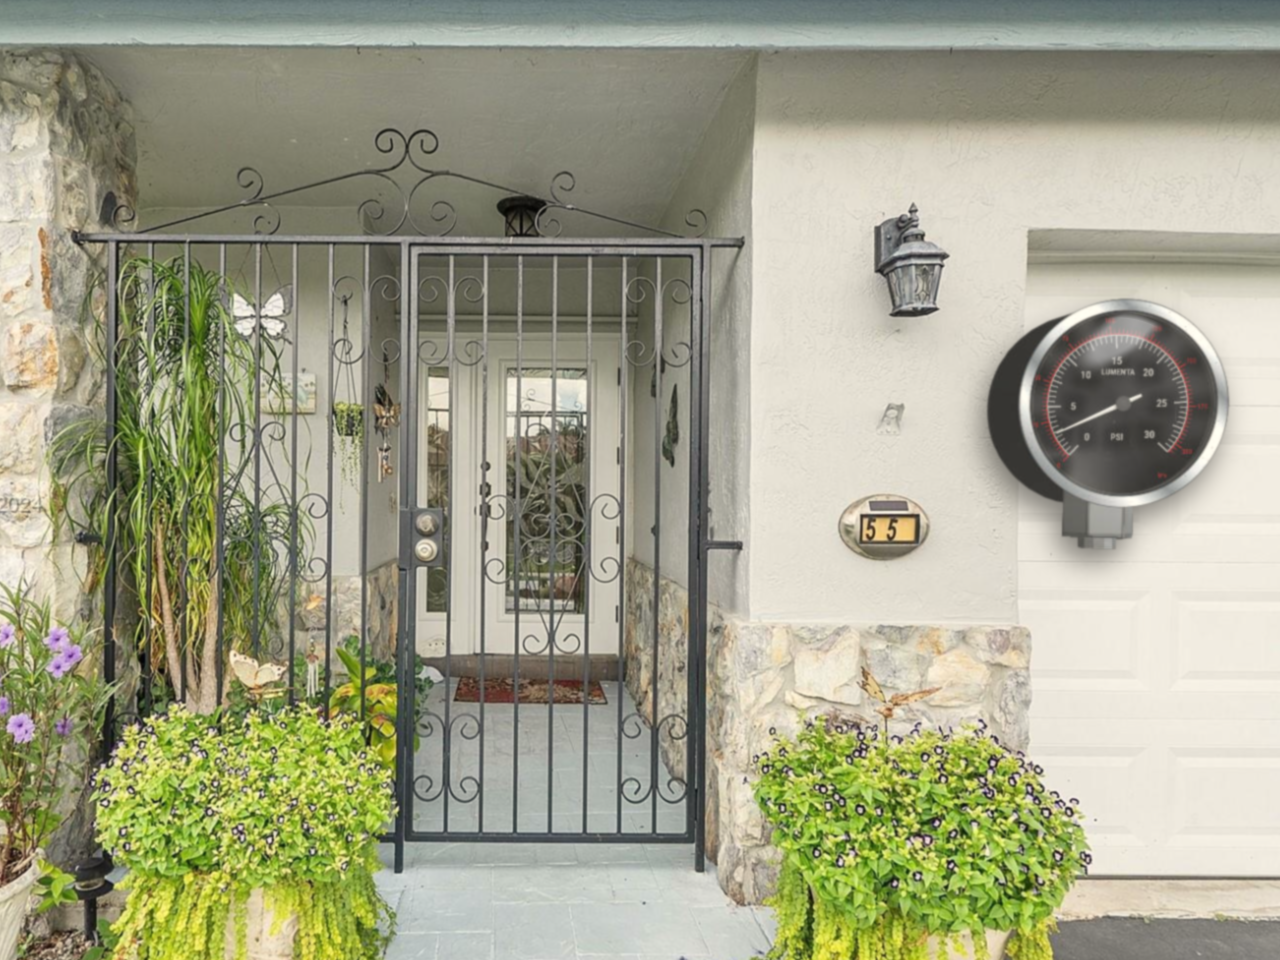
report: 2.5 (psi)
